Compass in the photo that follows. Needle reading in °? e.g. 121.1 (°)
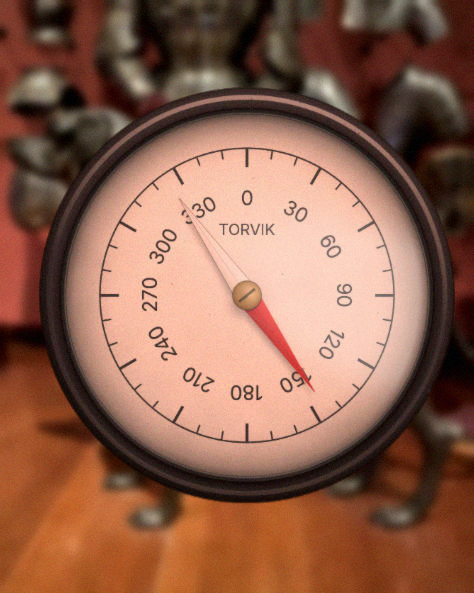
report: 145 (°)
